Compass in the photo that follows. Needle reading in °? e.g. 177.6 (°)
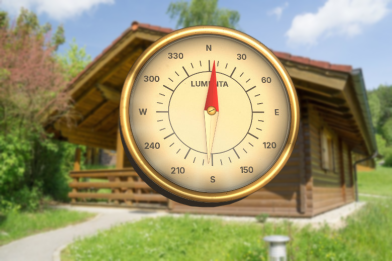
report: 5 (°)
